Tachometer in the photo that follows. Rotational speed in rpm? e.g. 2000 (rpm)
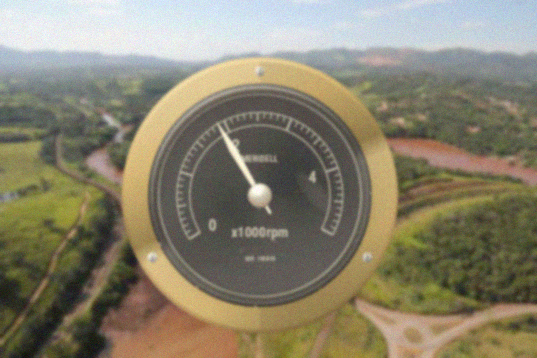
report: 1900 (rpm)
